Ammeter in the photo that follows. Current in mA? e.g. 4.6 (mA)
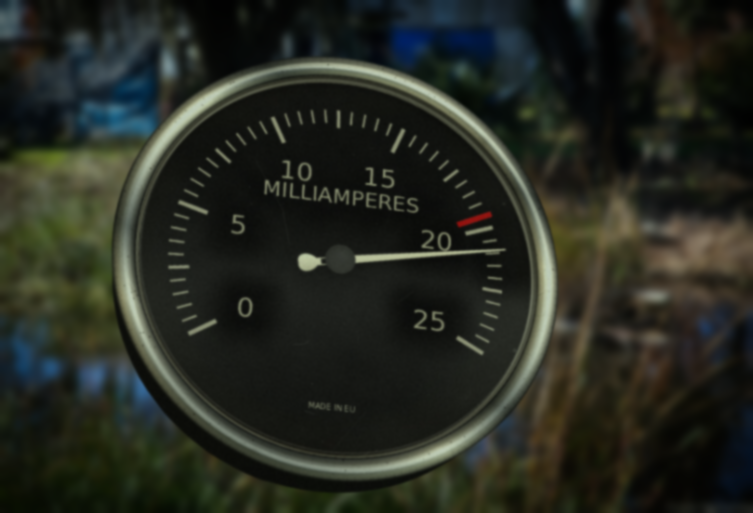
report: 21 (mA)
